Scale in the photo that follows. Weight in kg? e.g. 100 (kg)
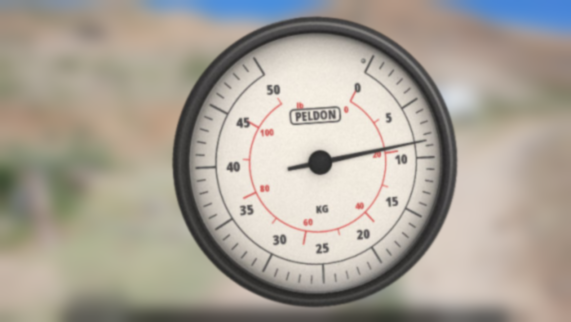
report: 8.5 (kg)
